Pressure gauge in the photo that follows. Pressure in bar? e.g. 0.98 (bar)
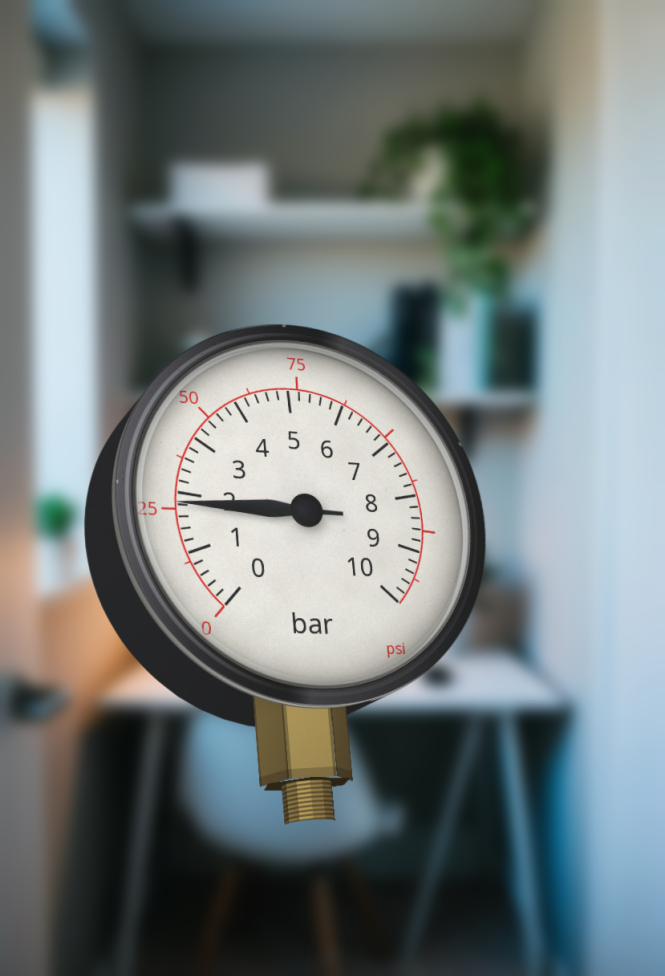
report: 1.8 (bar)
